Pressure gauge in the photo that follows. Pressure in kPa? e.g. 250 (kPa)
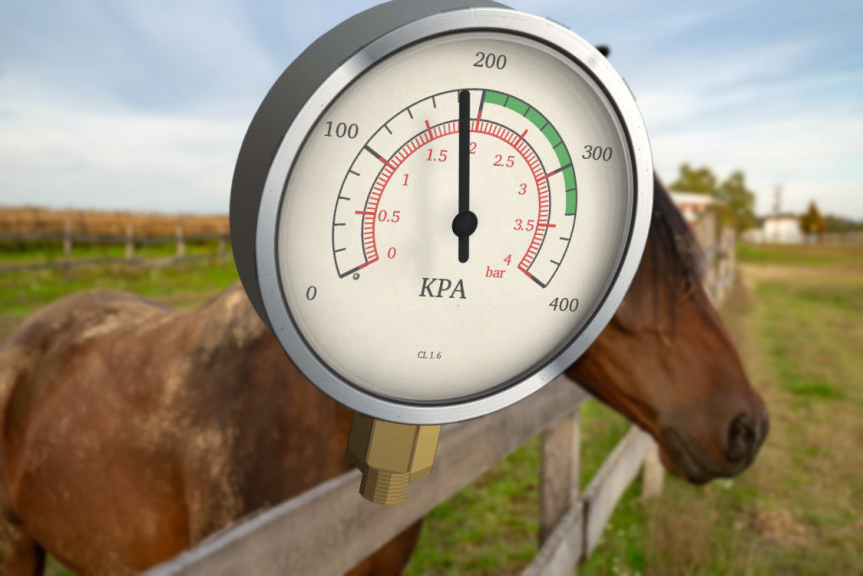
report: 180 (kPa)
